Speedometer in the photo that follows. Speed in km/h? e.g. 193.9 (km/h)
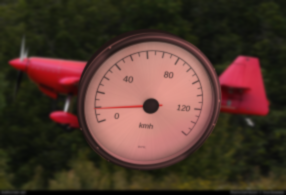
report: 10 (km/h)
